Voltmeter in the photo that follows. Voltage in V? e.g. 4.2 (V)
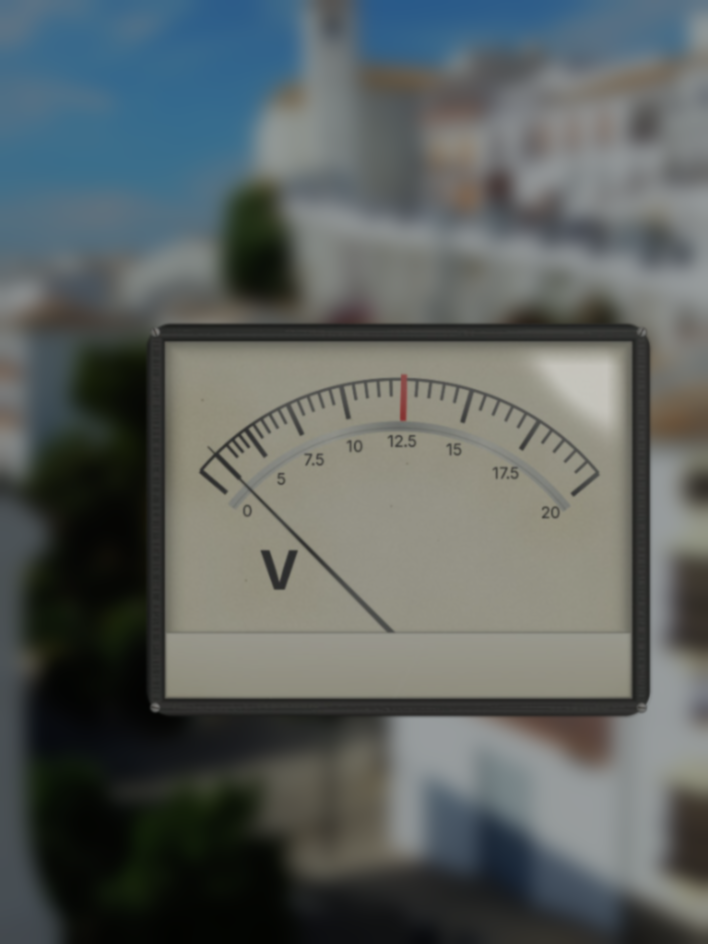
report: 2.5 (V)
